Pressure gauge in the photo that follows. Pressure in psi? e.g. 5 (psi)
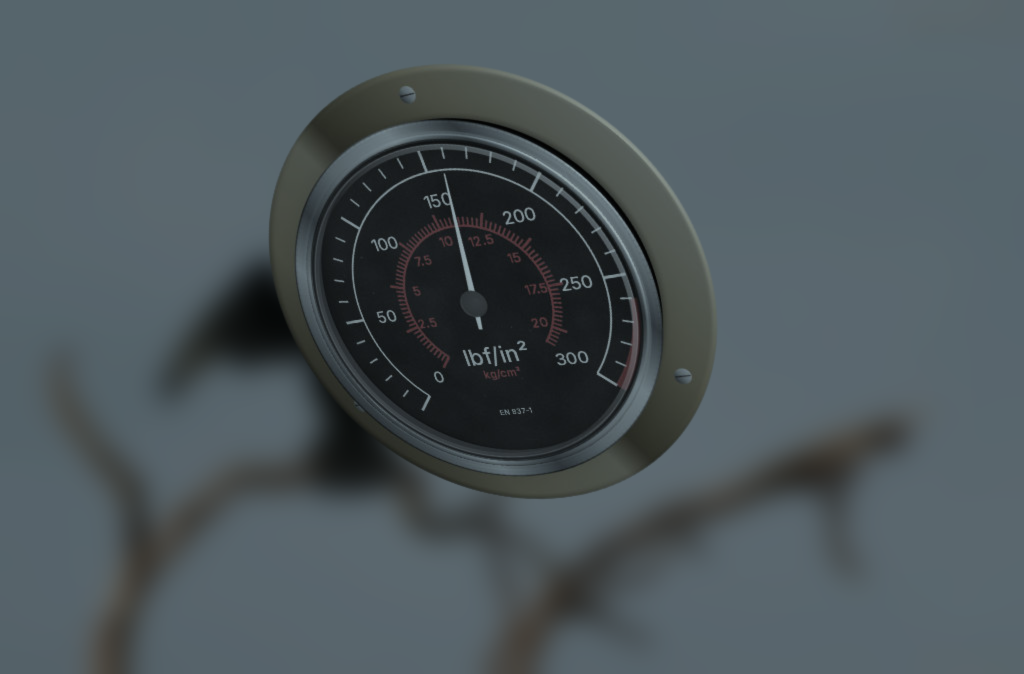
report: 160 (psi)
